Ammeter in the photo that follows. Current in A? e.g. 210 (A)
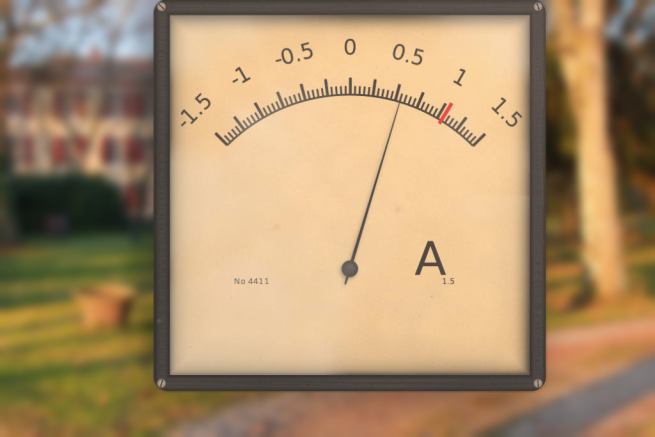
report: 0.55 (A)
